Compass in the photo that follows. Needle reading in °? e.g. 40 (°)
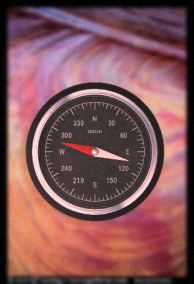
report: 285 (°)
